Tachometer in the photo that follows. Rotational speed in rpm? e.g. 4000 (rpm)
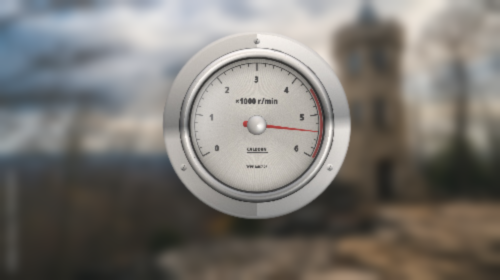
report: 5400 (rpm)
